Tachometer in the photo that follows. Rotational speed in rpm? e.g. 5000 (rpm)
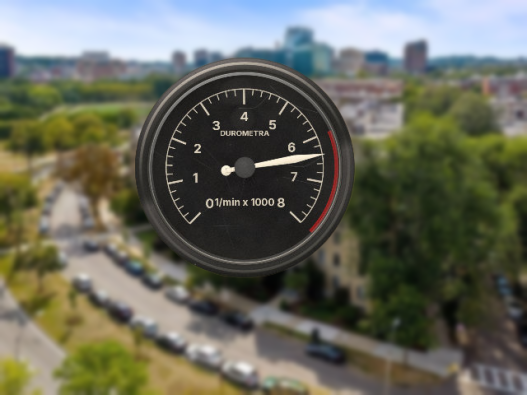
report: 6400 (rpm)
